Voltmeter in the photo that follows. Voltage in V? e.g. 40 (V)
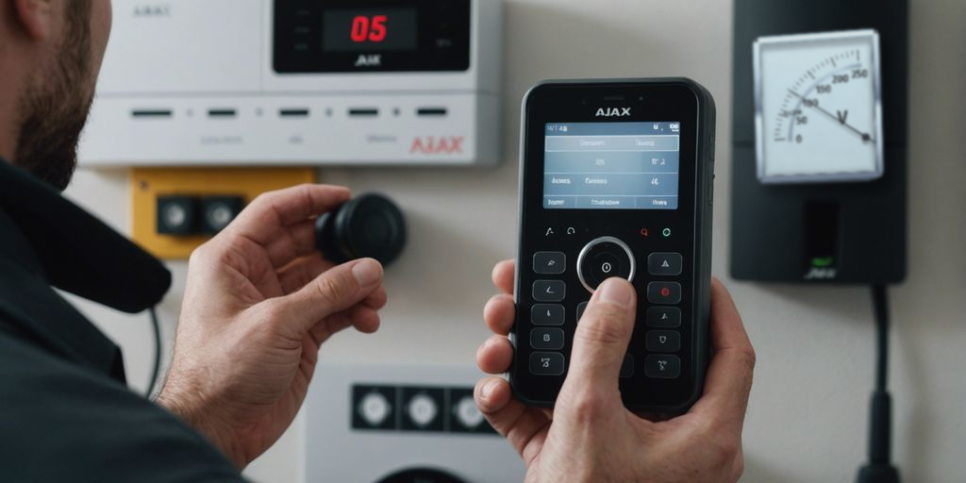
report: 100 (V)
